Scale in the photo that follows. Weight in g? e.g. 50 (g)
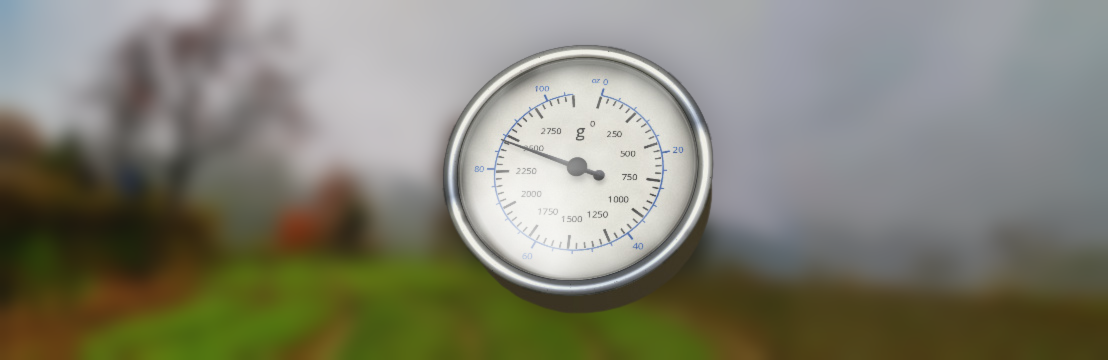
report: 2450 (g)
